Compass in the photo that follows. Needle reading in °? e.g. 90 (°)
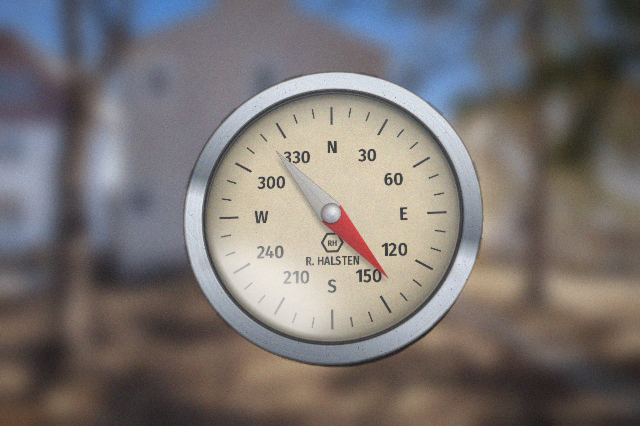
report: 140 (°)
